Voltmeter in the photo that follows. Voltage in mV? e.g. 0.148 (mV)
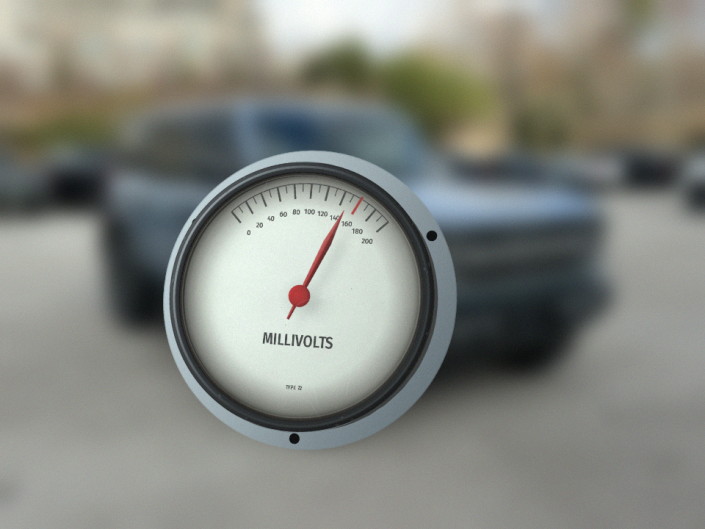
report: 150 (mV)
